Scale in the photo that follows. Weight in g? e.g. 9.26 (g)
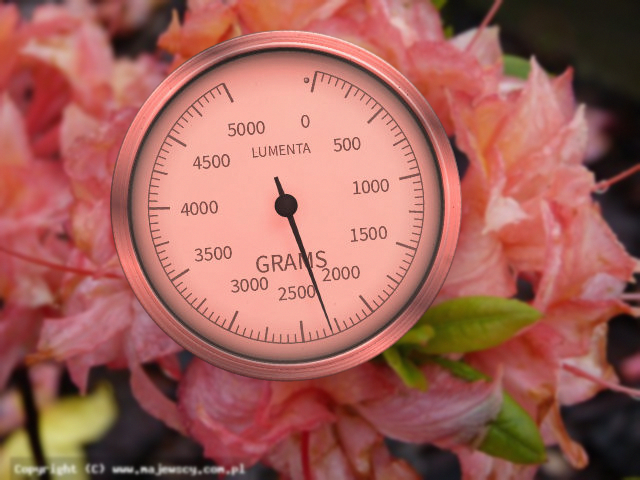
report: 2300 (g)
